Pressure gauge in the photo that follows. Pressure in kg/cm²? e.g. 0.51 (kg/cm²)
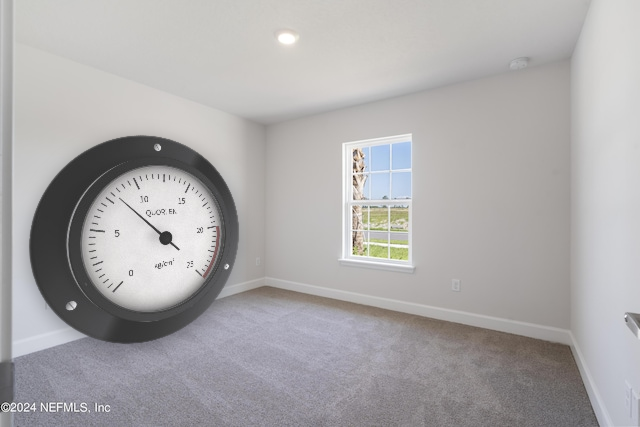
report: 8 (kg/cm²)
